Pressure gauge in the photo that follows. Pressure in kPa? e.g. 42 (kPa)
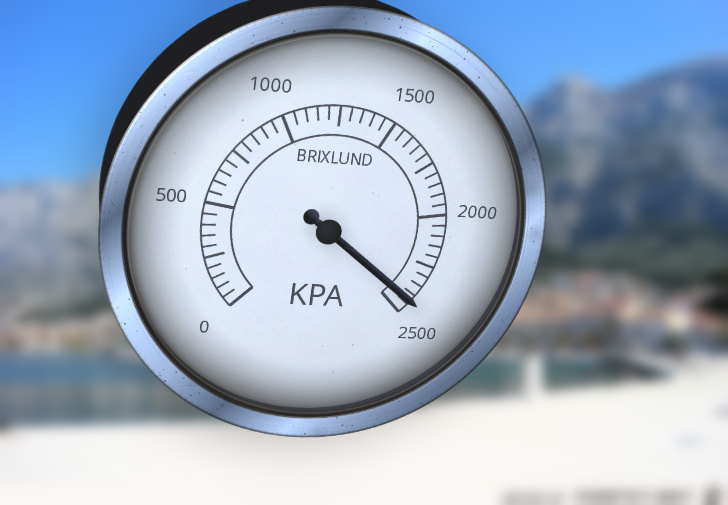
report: 2425 (kPa)
